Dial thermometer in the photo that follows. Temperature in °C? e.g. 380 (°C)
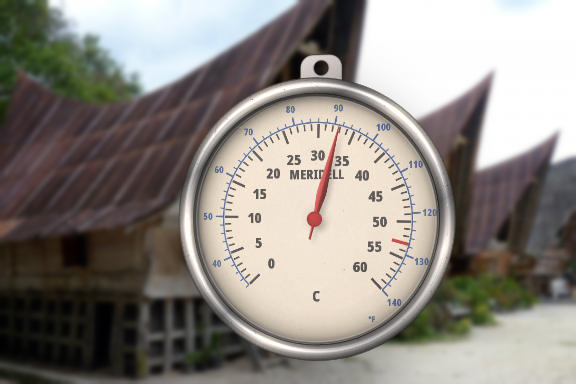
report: 33 (°C)
